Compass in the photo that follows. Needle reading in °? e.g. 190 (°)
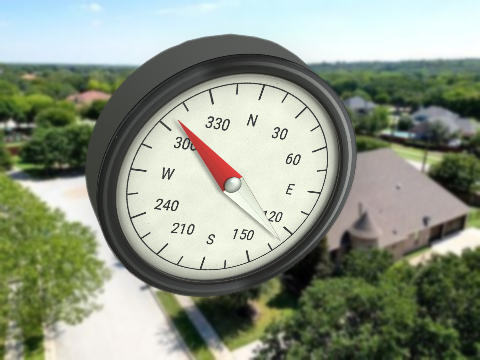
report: 307.5 (°)
